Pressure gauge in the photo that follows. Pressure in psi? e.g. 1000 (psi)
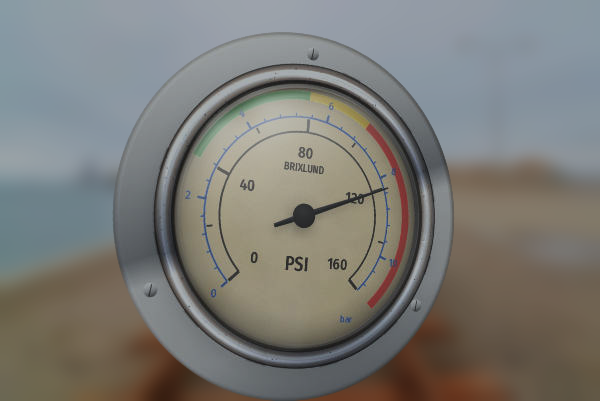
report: 120 (psi)
